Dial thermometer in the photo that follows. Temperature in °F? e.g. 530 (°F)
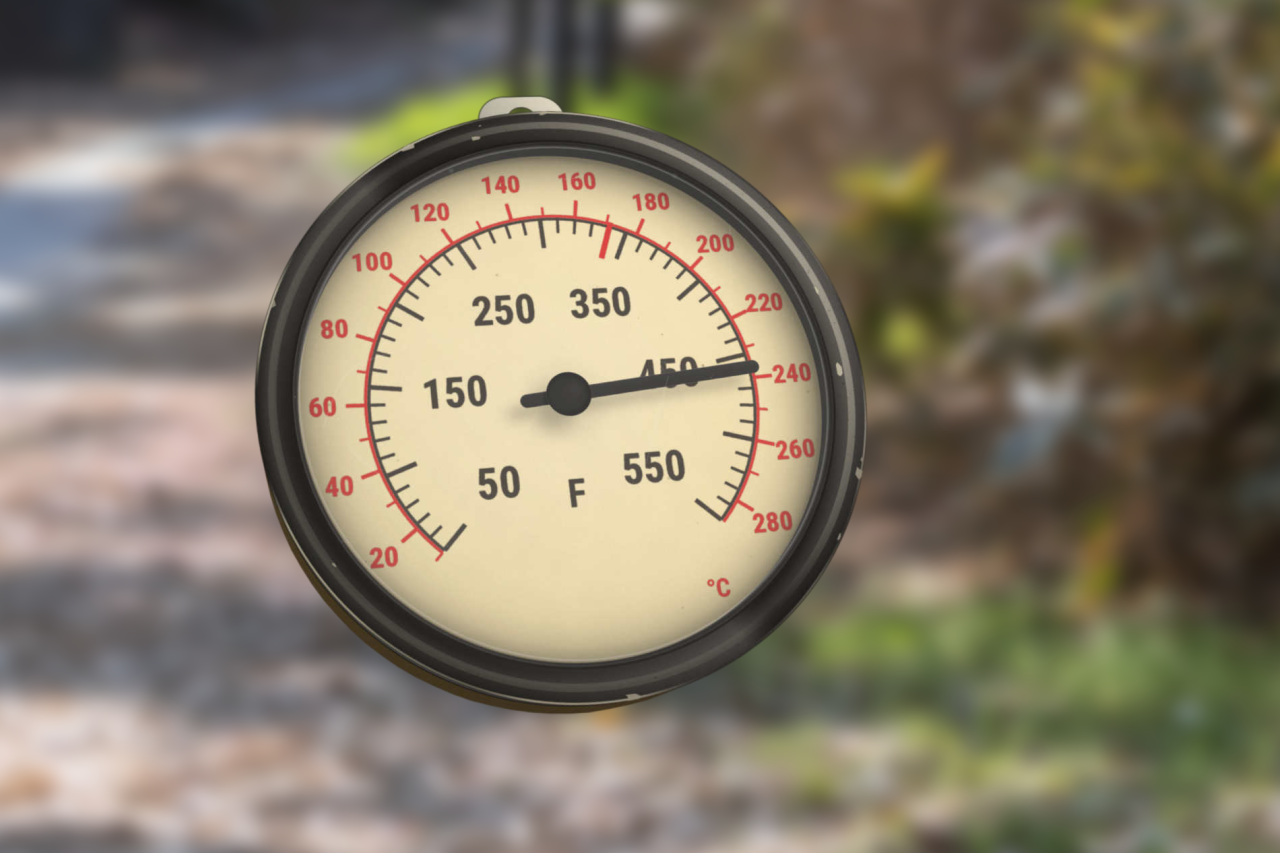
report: 460 (°F)
